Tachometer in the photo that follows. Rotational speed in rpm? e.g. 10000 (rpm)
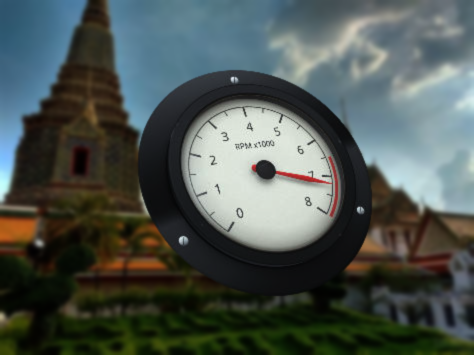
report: 7250 (rpm)
